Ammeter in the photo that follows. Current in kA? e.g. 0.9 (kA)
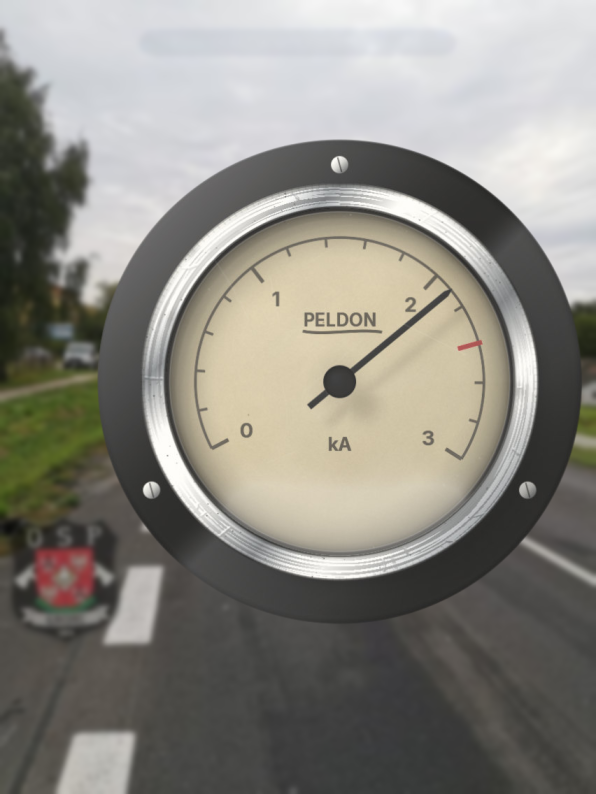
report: 2.1 (kA)
